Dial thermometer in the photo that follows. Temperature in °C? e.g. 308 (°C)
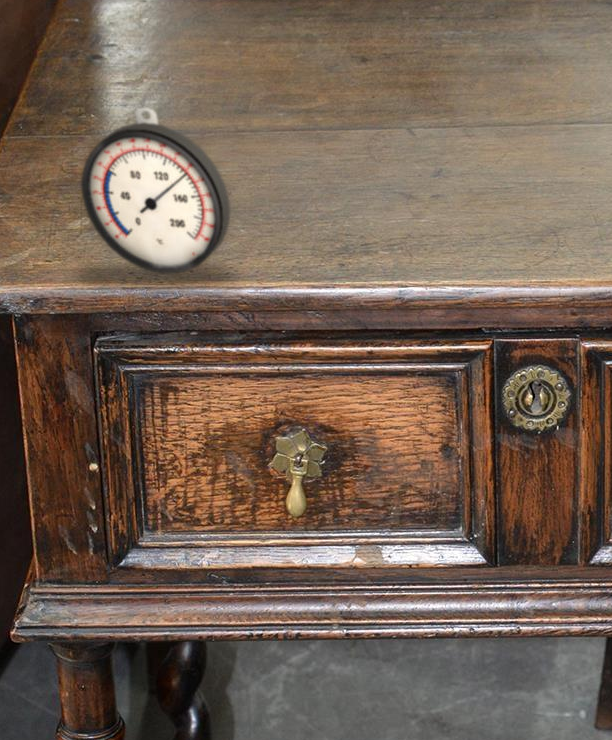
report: 140 (°C)
